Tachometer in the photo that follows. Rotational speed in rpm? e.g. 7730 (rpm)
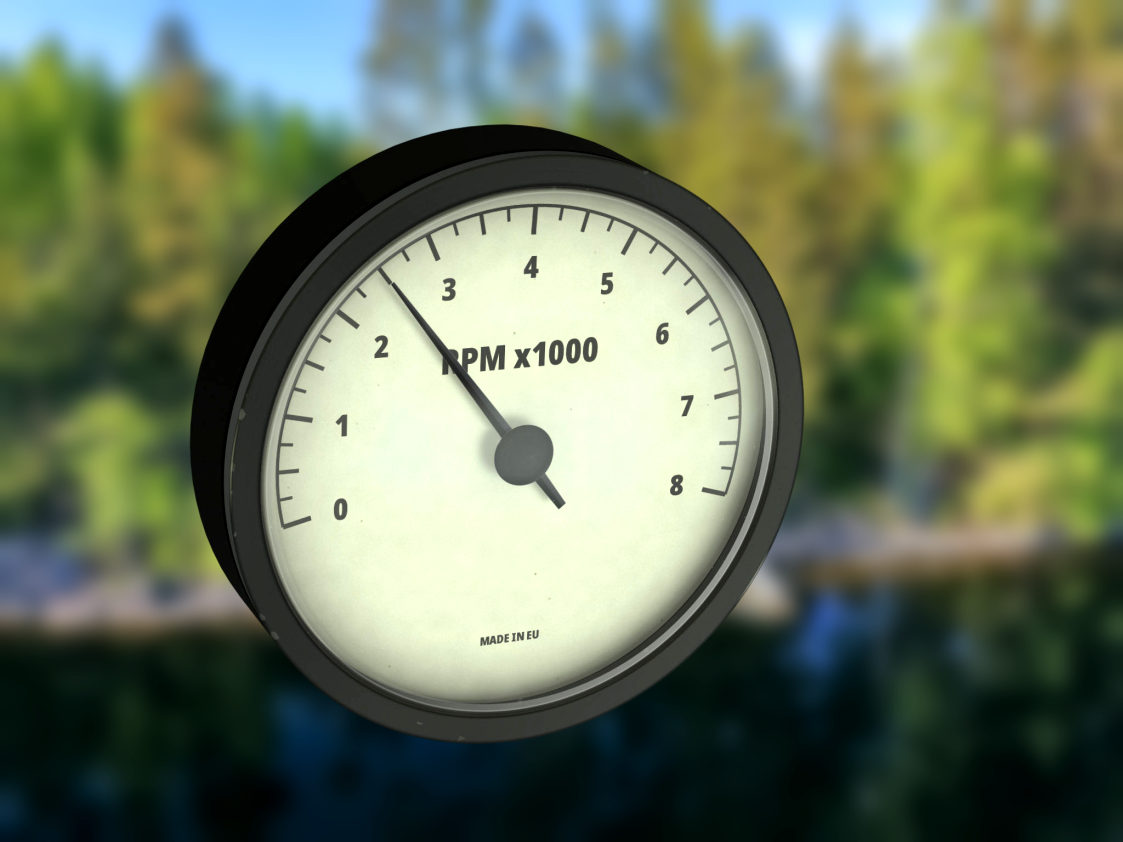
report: 2500 (rpm)
